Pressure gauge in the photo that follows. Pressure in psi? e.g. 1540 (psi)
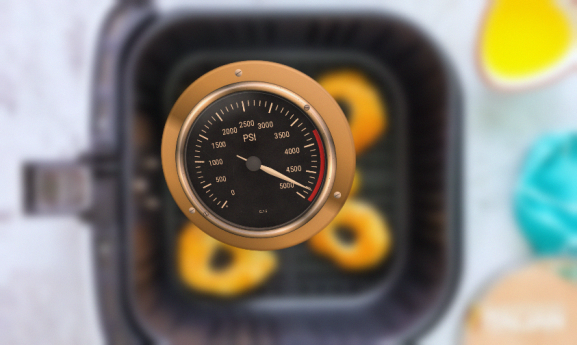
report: 4800 (psi)
